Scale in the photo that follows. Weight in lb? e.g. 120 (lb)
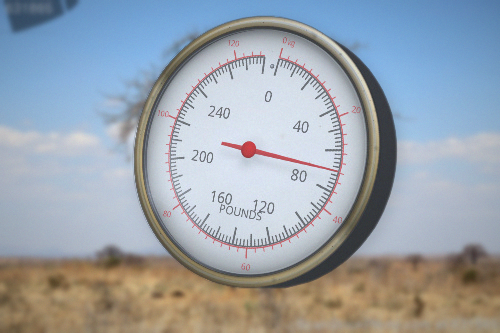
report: 70 (lb)
